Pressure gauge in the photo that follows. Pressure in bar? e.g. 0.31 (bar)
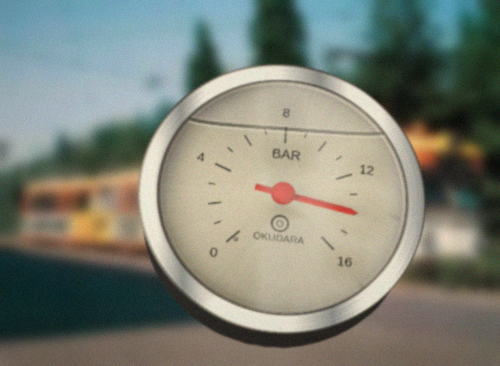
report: 14 (bar)
